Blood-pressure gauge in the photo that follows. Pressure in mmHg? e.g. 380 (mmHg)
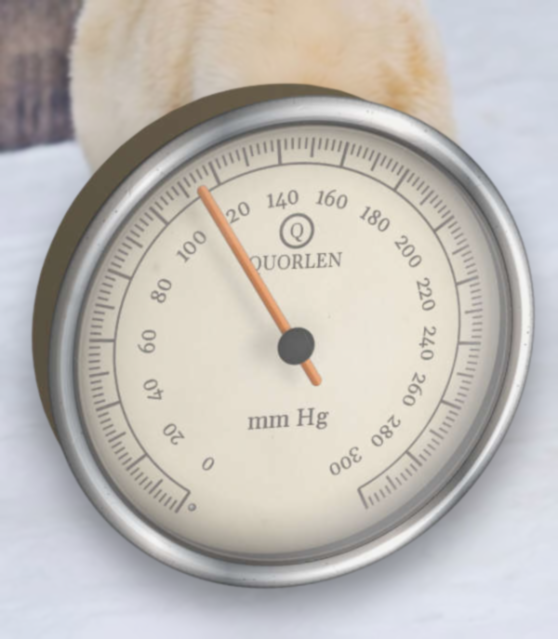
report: 114 (mmHg)
